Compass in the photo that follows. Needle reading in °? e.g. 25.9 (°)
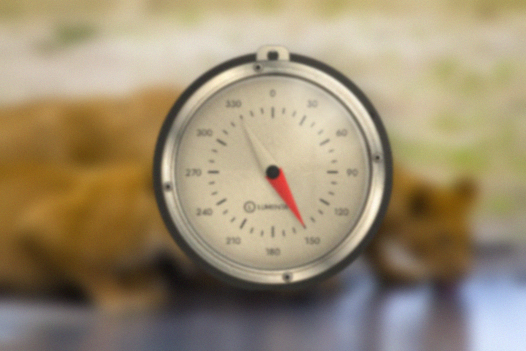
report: 150 (°)
